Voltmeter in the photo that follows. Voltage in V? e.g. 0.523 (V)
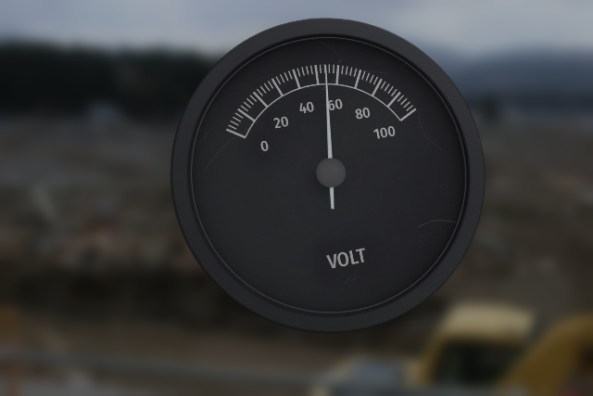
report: 54 (V)
